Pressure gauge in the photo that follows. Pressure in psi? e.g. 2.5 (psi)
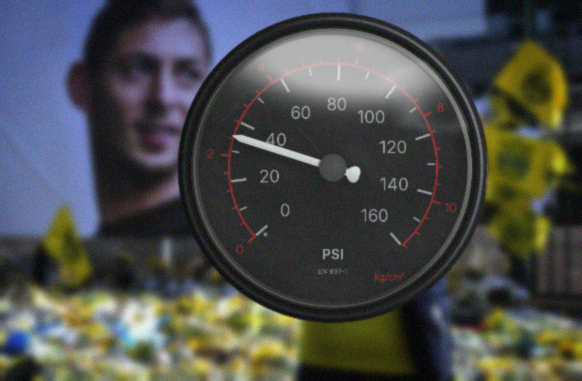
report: 35 (psi)
